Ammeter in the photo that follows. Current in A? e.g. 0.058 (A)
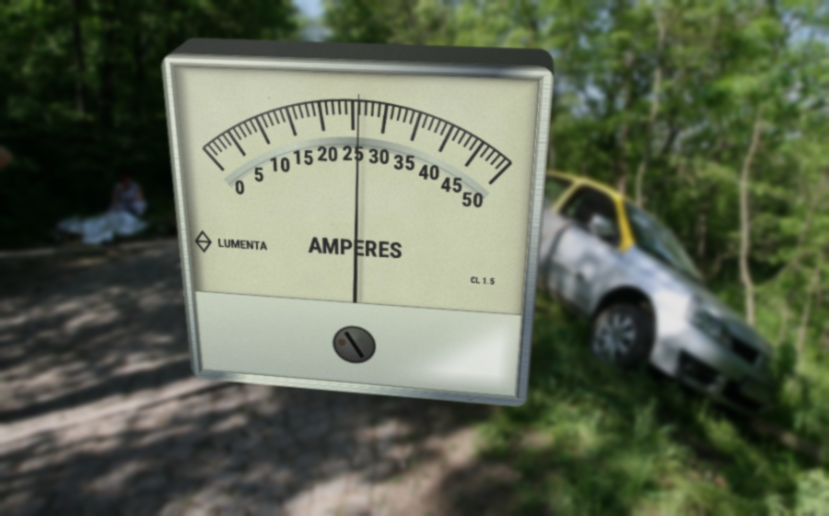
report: 26 (A)
